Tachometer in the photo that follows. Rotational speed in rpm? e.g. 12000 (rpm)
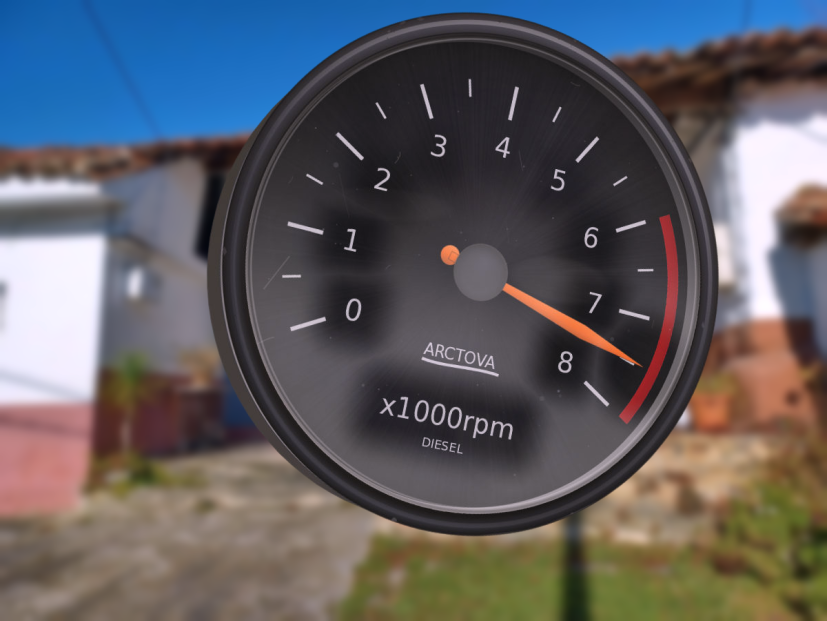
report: 7500 (rpm)
